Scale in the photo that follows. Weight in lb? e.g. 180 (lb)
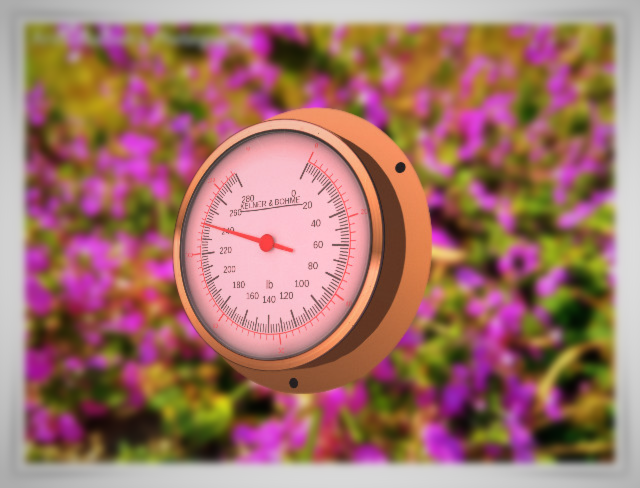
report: 240 (lb)
